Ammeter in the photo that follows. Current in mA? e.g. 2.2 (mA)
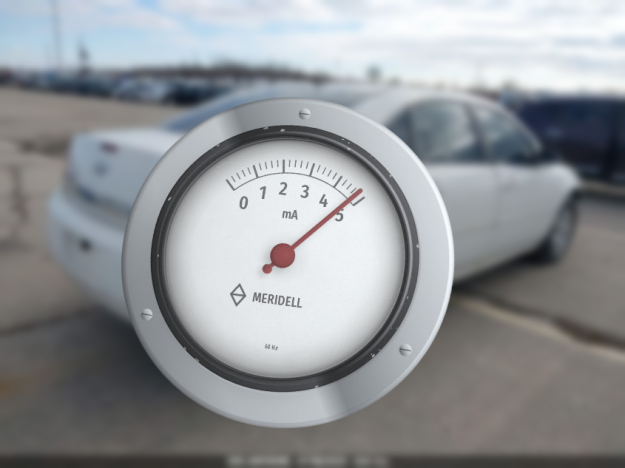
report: 4.8 (mA)
